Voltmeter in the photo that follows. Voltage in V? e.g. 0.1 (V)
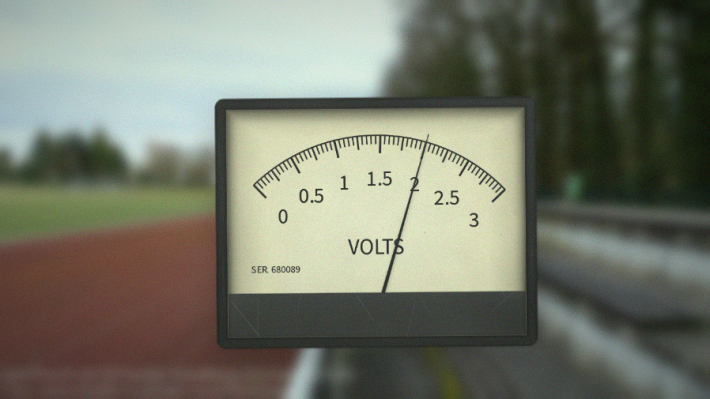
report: 2 (V)
